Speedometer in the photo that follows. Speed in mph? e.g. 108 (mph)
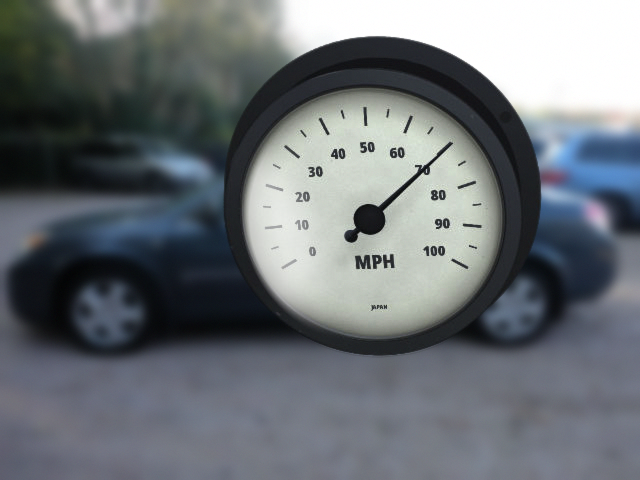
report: 70 (mph)
